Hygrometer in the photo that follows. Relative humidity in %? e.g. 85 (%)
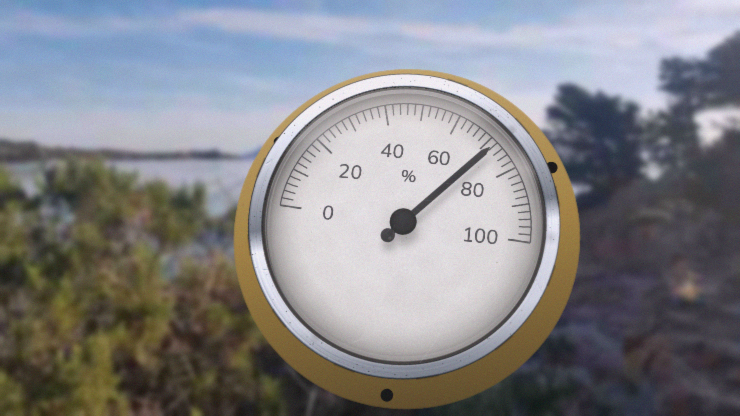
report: 72 (%)
